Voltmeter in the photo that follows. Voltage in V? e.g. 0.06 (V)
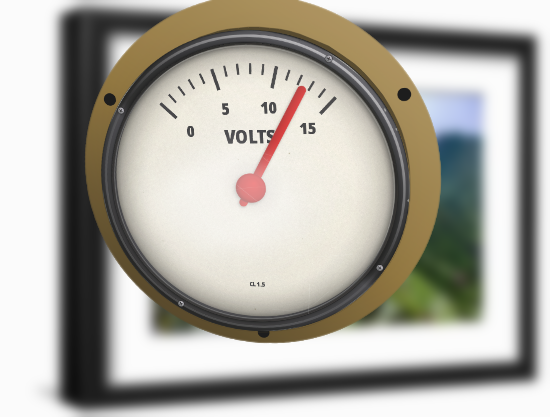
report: 12.5 (V)
